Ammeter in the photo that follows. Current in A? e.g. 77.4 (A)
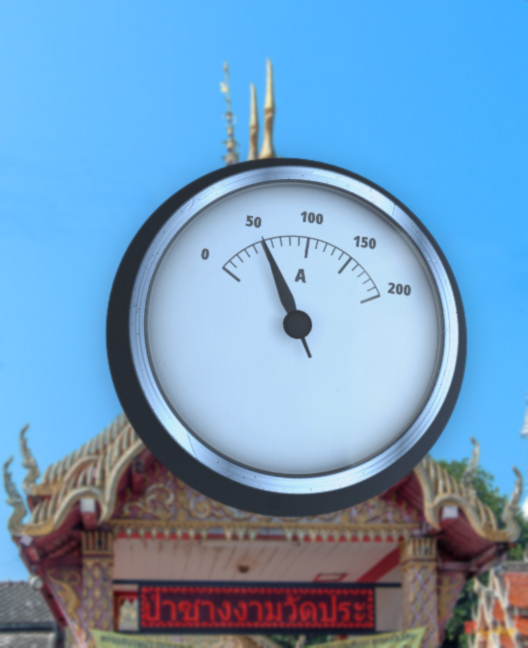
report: 50 (A)
